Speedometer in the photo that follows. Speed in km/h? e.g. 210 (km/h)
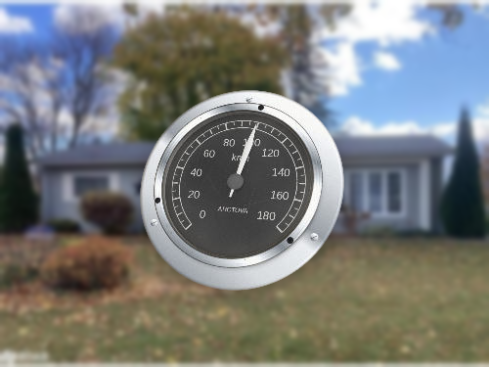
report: 100 (km/h)
